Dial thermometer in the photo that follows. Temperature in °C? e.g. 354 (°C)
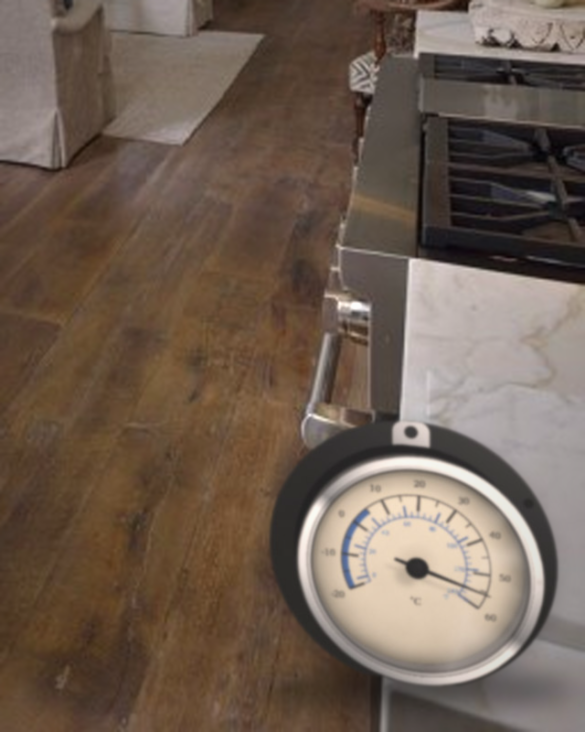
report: 55 (°C)
